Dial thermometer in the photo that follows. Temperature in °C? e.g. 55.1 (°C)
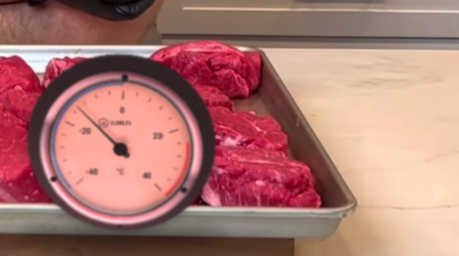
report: -14 (°C)
